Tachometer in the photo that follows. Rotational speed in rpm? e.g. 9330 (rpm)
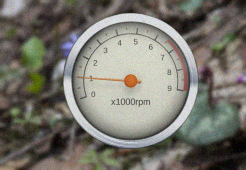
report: 1000 (rpm)
